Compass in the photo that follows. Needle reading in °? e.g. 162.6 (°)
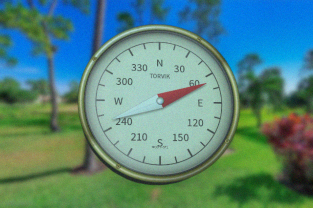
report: 67.5 (°)
